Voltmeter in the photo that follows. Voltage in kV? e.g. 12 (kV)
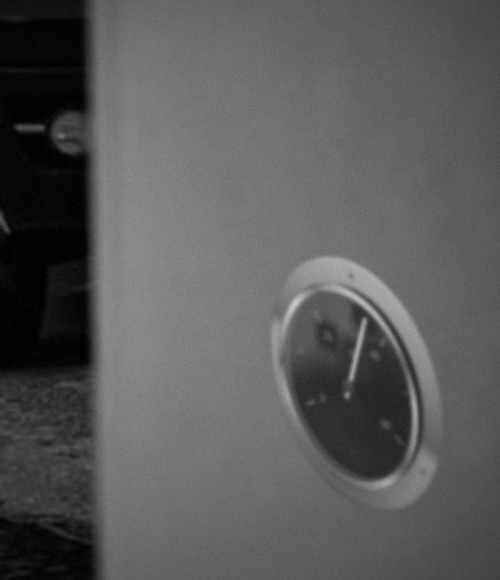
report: 35 (kV)
